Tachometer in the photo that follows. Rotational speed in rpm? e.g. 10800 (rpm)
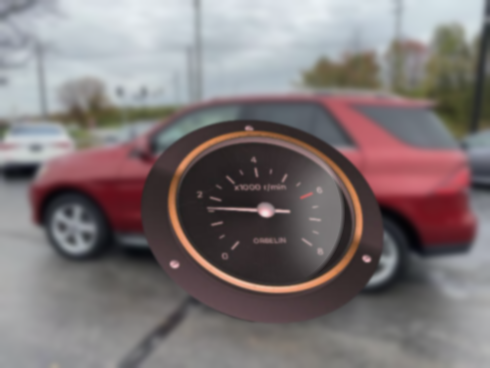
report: 1500 (rpm)
